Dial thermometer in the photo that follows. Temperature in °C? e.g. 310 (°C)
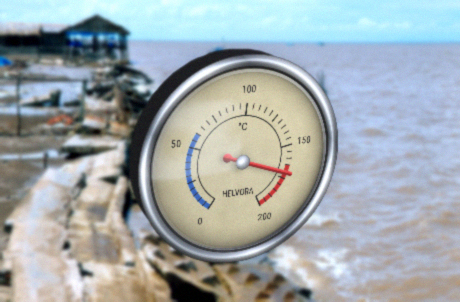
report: 170 (°C)
